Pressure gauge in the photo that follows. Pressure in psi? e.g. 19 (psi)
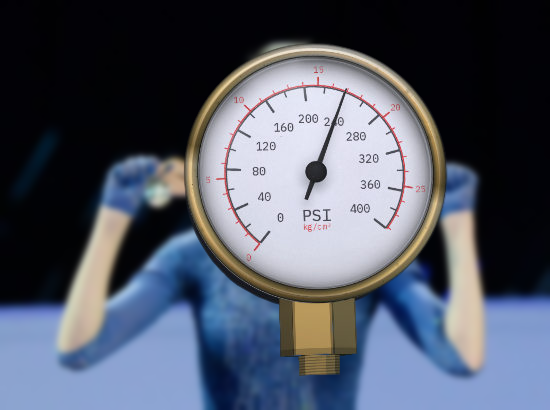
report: 240 (psi)
